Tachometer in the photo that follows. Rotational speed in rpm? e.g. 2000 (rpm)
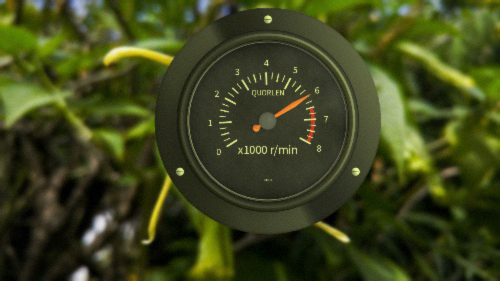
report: 6000 (rpm)
